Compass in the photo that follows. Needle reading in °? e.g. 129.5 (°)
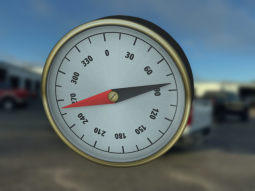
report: 262.5 (°)
